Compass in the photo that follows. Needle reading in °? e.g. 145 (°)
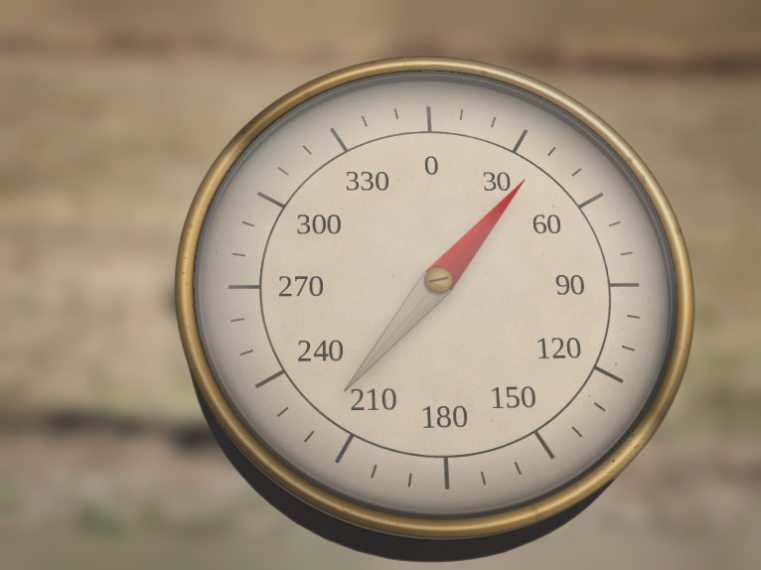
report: 40 (°)
